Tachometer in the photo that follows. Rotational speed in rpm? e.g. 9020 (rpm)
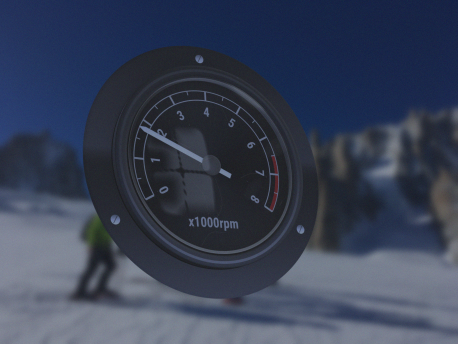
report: 1750 (rpm)
